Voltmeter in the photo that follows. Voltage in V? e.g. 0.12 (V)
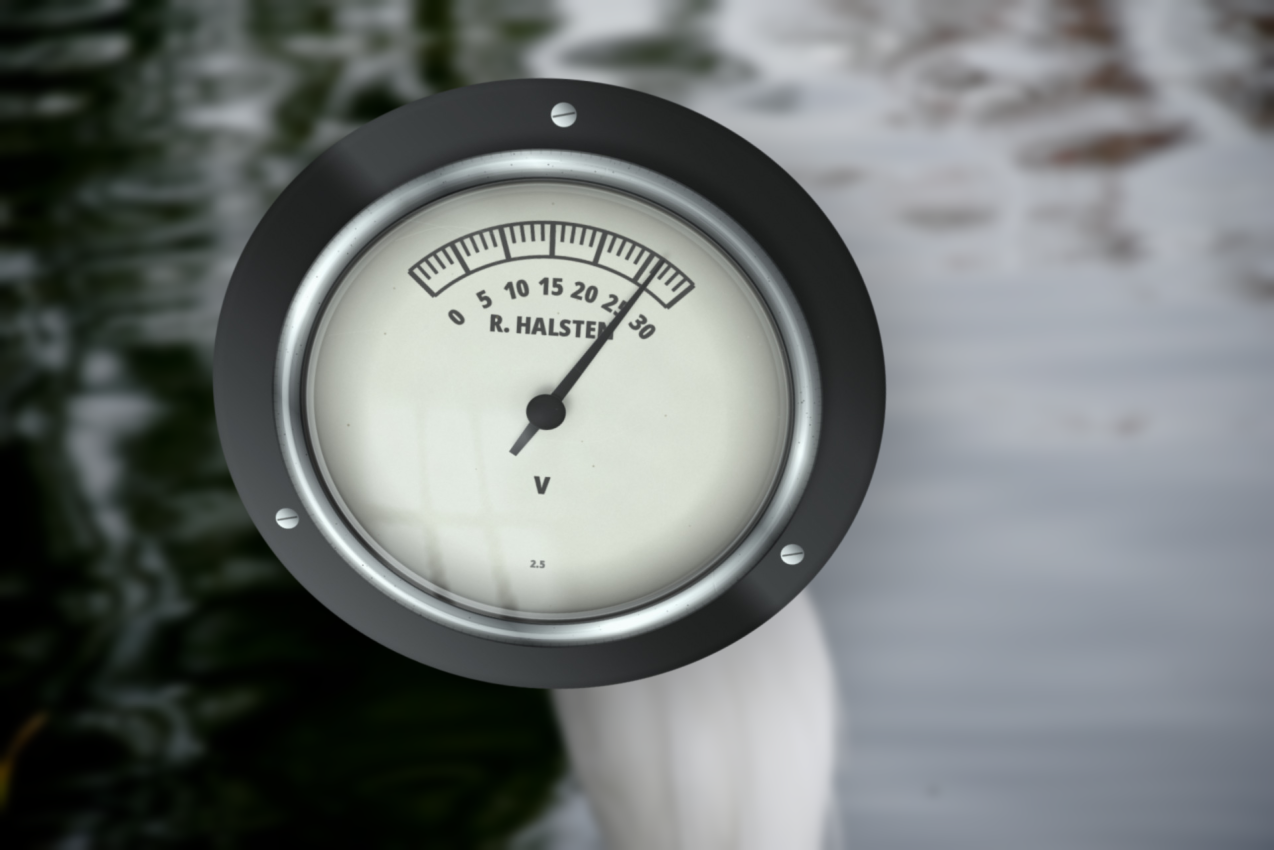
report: 26 (V)
